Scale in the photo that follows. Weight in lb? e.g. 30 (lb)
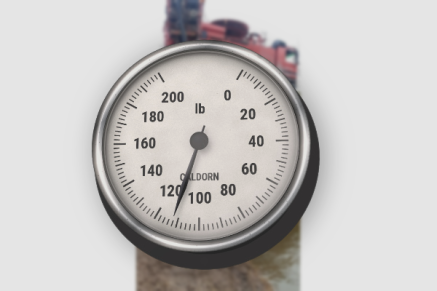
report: 112 (lb)
